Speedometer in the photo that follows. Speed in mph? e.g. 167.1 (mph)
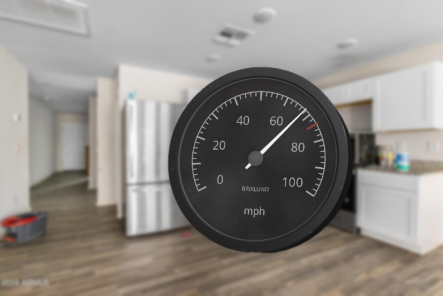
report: 68 (mph)
